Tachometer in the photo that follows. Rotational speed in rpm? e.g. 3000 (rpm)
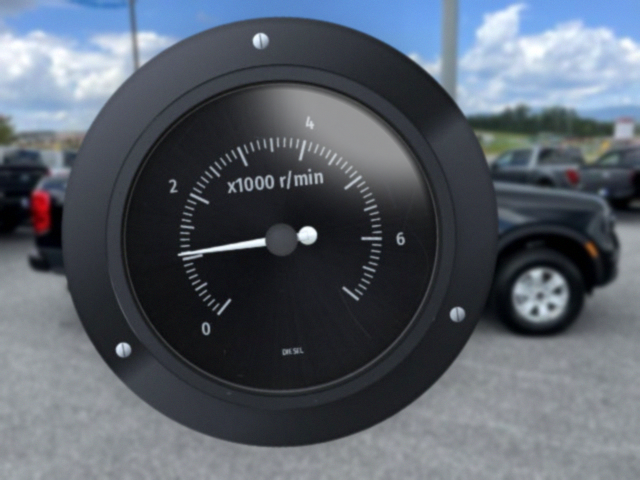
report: 1100 (rpm)
